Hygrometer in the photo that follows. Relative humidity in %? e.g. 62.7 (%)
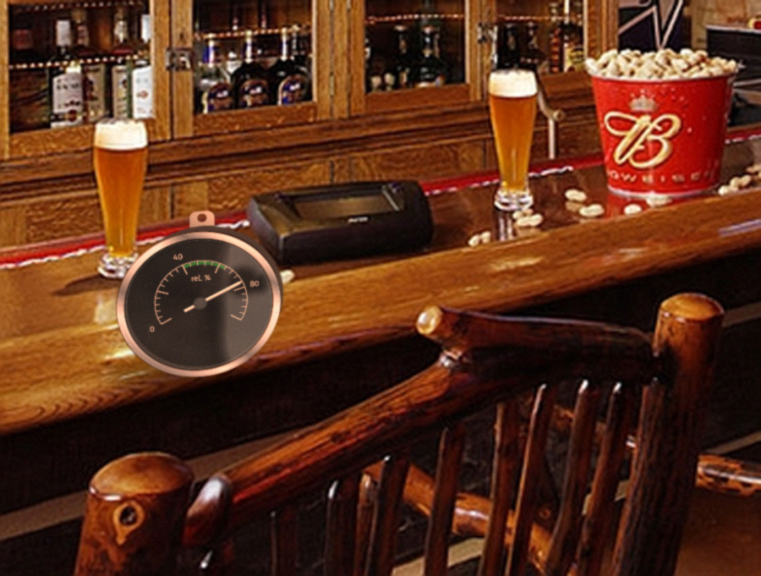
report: 76 (%)
